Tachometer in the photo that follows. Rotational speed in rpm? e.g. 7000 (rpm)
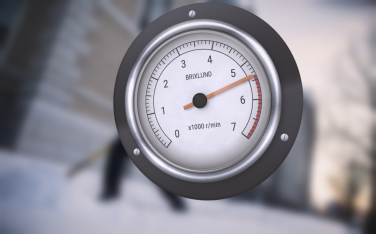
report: 5400 (rpm)
